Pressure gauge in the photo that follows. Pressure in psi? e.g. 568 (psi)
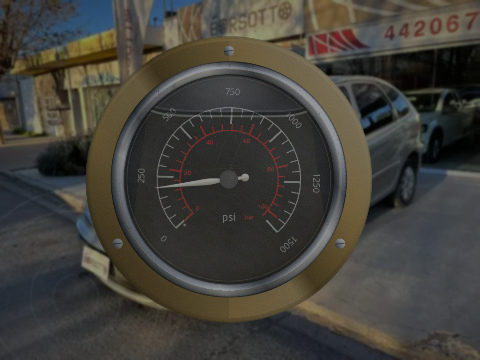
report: 200 (psi)
